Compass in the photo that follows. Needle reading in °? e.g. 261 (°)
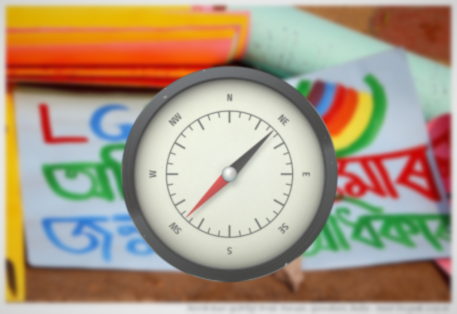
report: 225 (°)
